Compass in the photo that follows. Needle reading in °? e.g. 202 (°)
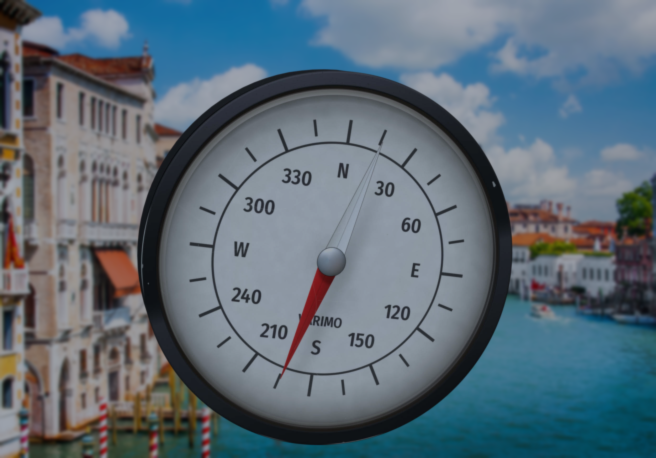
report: 195 (°)
